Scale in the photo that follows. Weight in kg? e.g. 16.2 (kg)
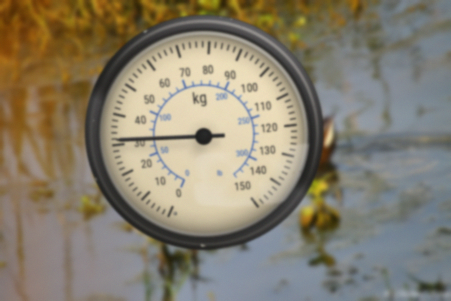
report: 32 (kg)
